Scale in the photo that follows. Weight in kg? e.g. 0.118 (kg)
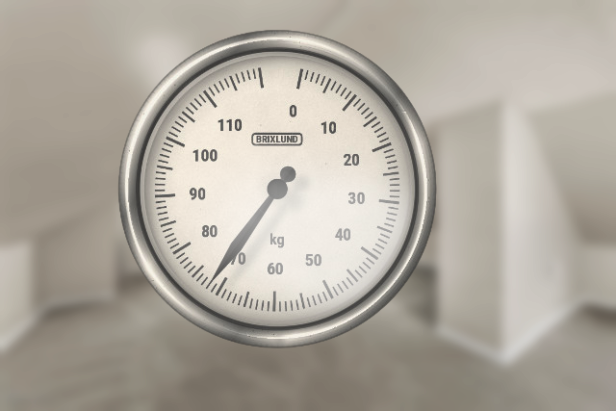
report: 72 (kg)
